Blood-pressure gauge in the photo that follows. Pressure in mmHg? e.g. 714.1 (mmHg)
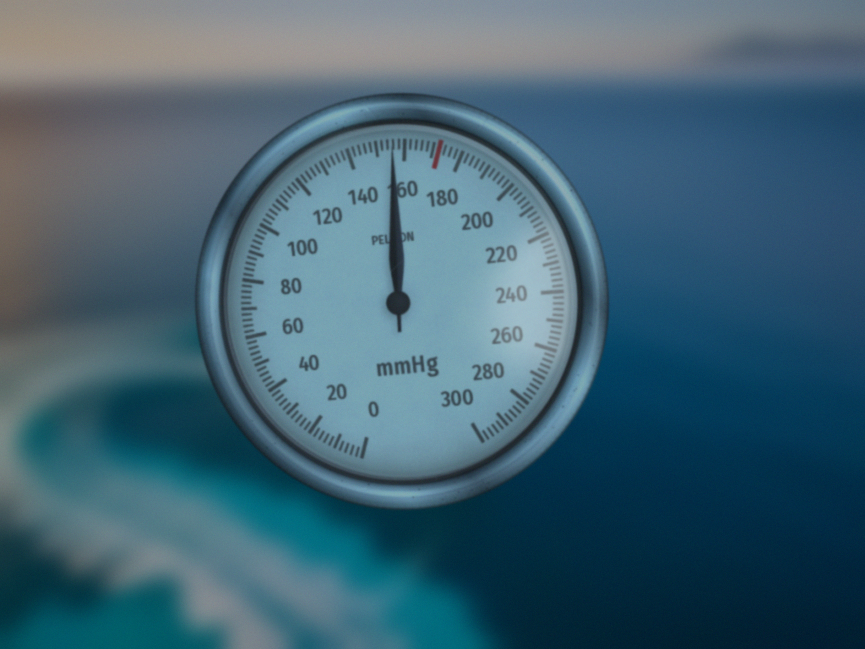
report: 156 (mmHg)
